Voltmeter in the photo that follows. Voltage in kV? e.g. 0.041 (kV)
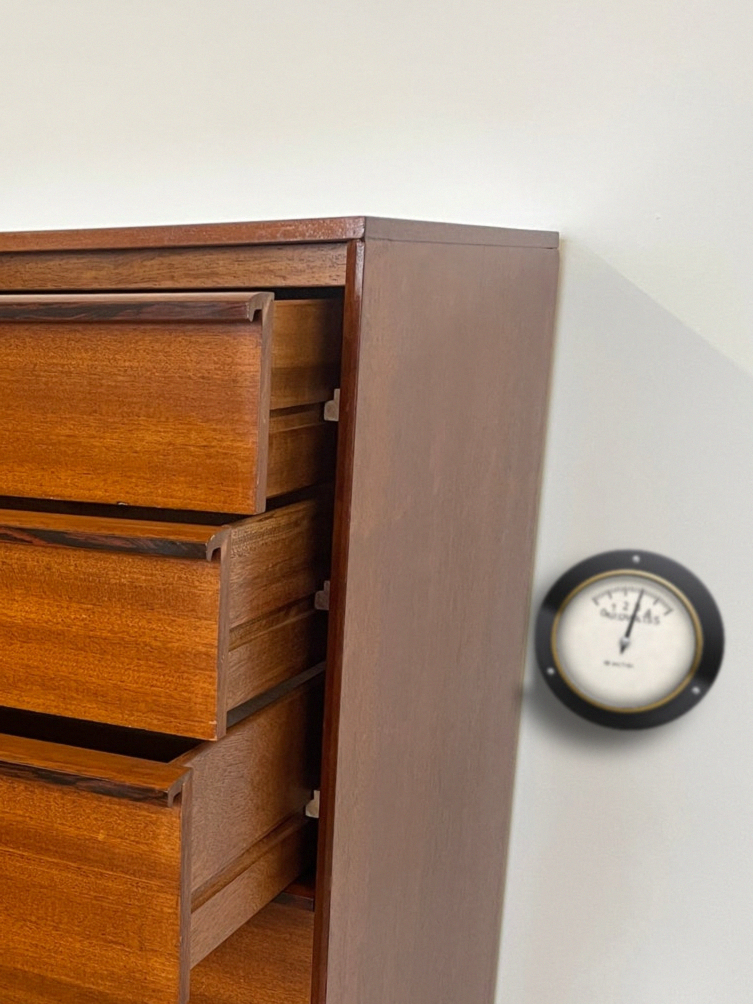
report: 3 (kV)
